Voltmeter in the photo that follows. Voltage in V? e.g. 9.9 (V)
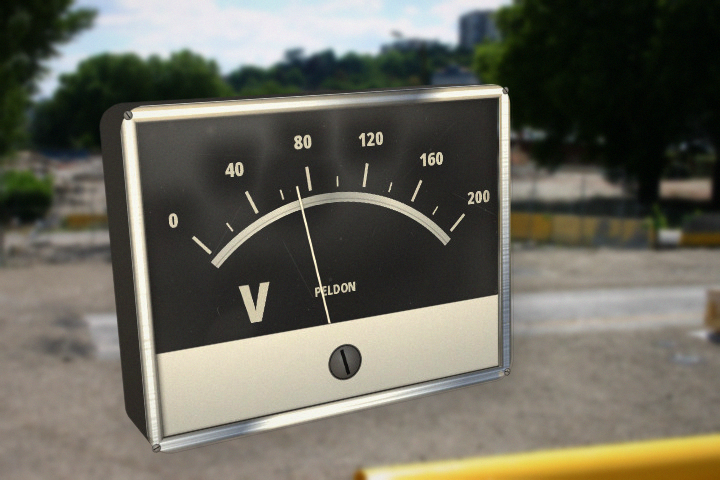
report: 70 (V)
